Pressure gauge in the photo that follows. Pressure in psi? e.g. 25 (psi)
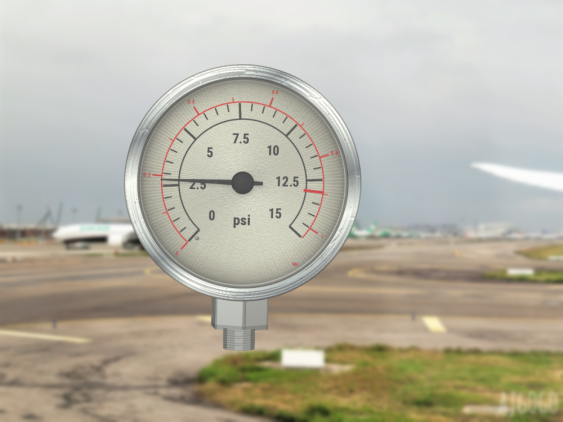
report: 2.75 (psi)
